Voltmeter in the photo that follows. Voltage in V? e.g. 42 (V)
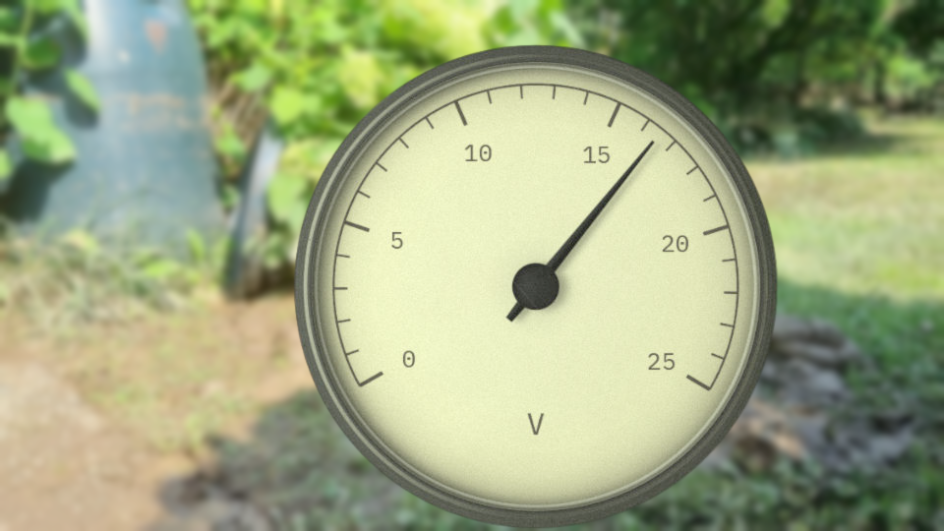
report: 16.5 (V)
